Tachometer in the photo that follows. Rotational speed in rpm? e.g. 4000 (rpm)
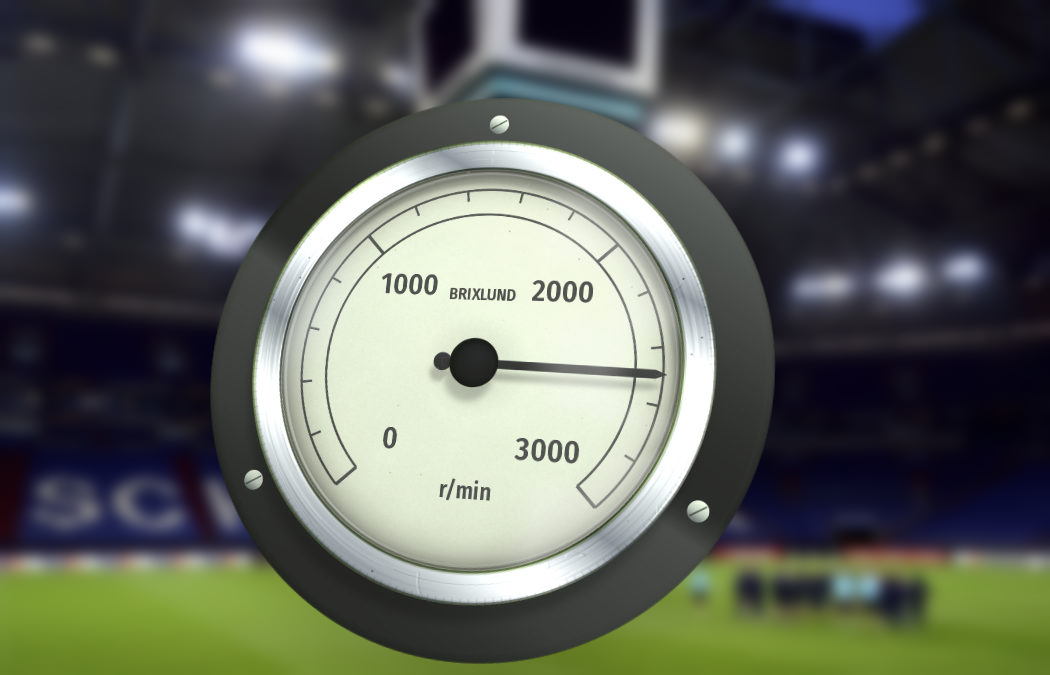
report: 2500 (rpm)
